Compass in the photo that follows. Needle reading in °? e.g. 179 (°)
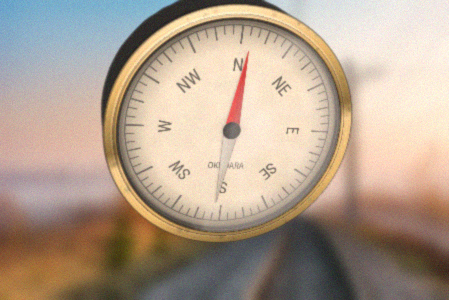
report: 5 (°)
